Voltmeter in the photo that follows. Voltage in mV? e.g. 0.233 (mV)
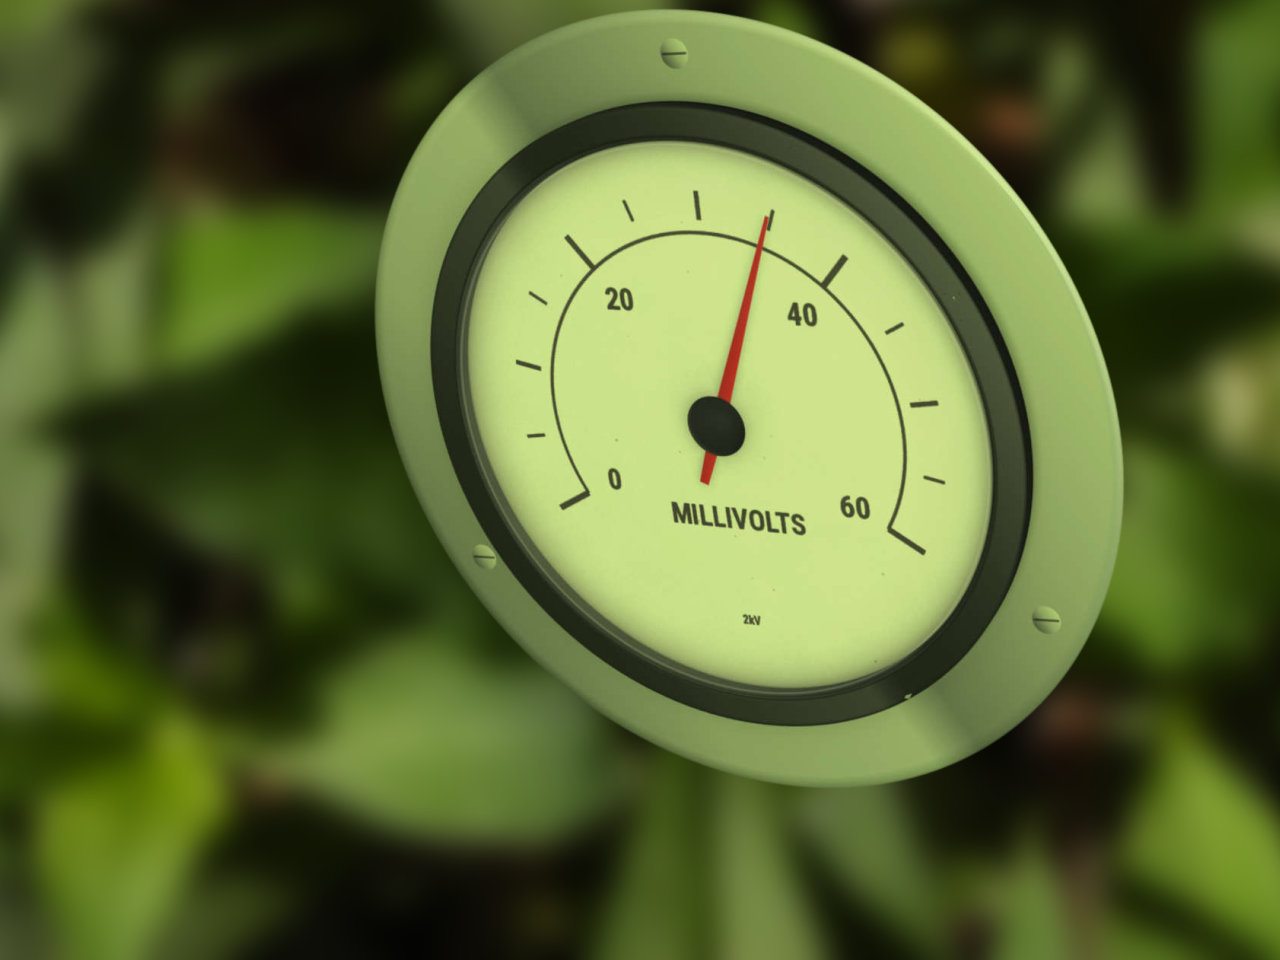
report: 35 (mV)
